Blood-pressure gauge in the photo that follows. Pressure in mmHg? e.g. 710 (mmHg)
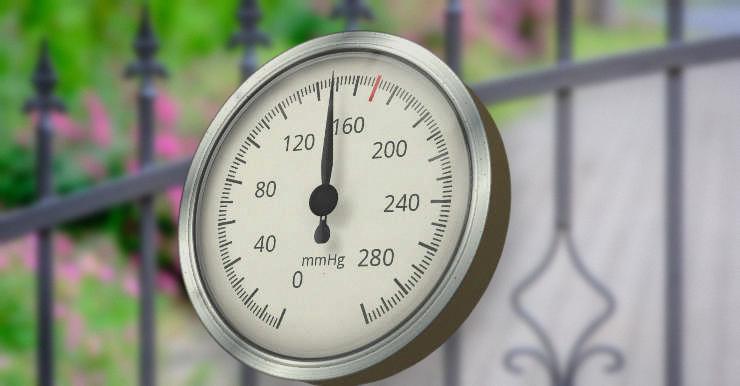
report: 150 (mmHg)
